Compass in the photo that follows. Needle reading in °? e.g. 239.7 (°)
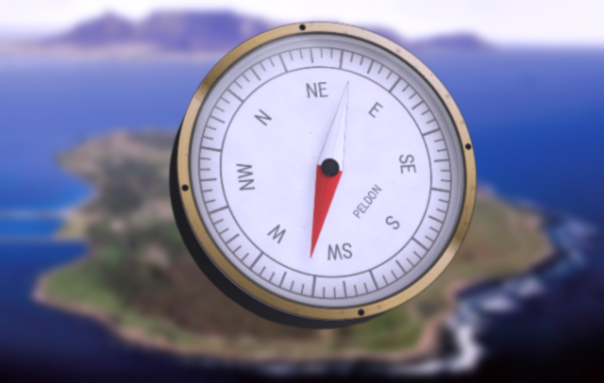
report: 245 (°)
